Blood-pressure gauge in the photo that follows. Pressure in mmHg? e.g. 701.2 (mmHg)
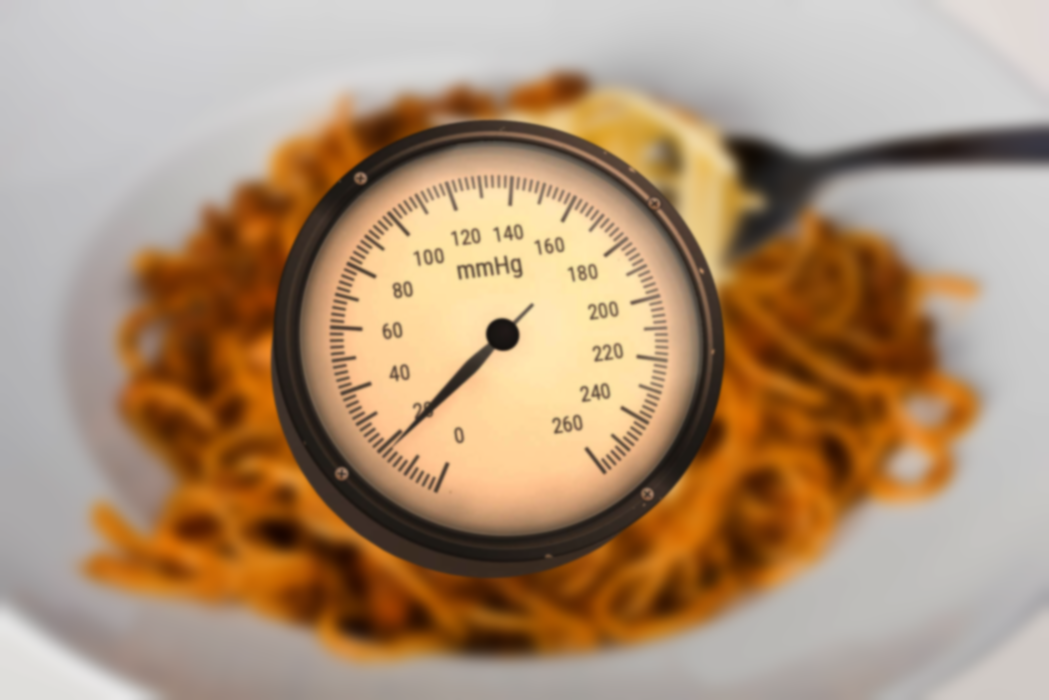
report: 18 (mmHg)
